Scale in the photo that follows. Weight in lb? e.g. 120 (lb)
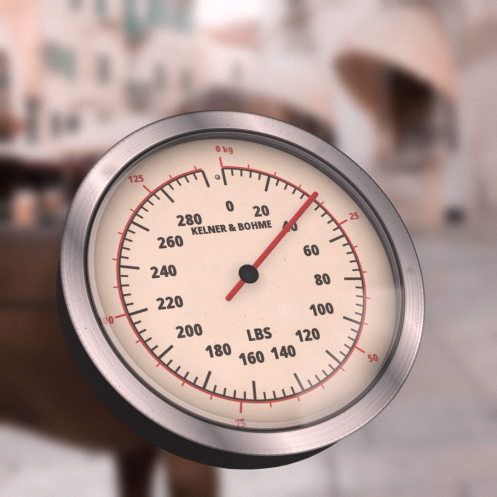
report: 40 (lb)
